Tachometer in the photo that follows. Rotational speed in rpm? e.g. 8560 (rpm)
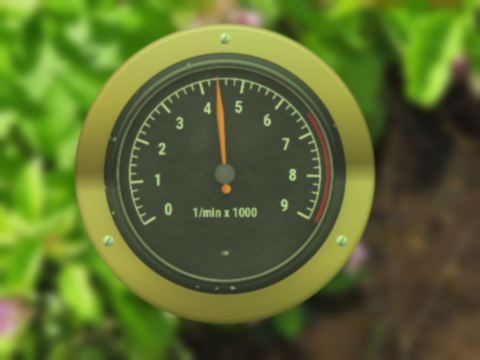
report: 4400 (rpm)
